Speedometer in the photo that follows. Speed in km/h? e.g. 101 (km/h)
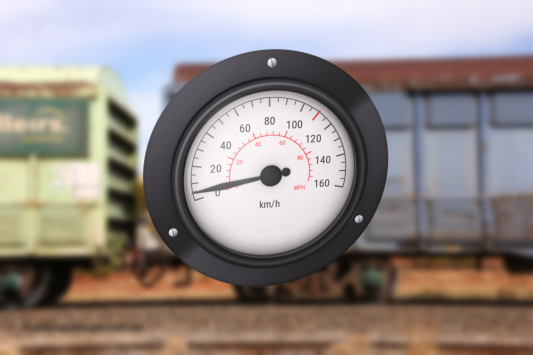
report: 5 (km/h)
